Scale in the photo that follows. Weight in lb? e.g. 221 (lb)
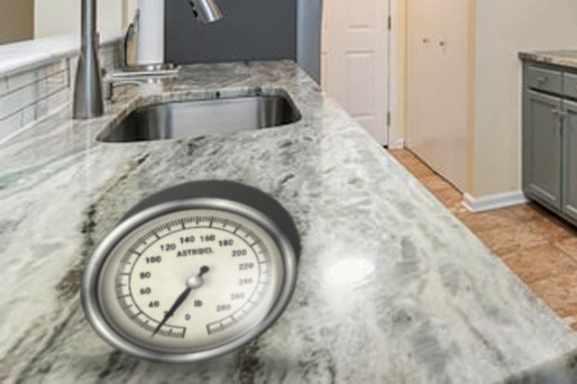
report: 20 (lb)
